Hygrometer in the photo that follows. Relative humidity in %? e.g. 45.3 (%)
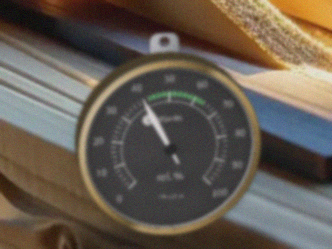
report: 40 (%)
